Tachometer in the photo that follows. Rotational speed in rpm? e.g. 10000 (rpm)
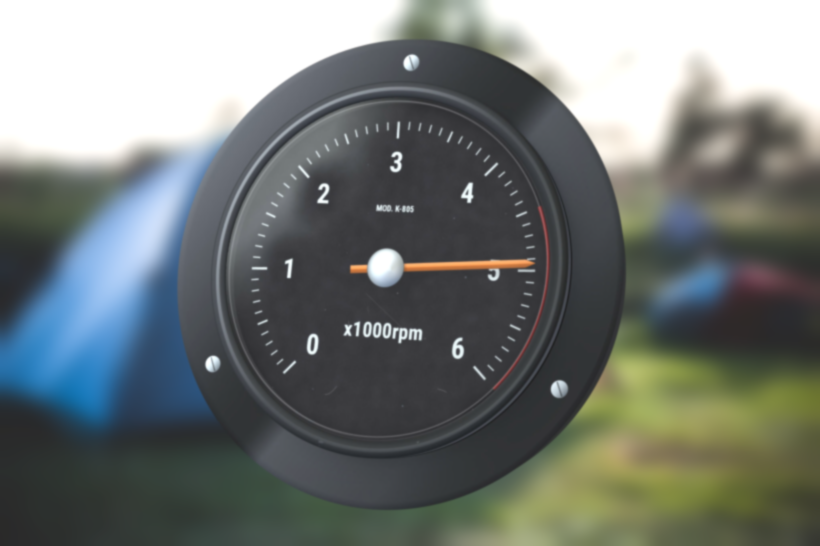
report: 4950 (rpm)
